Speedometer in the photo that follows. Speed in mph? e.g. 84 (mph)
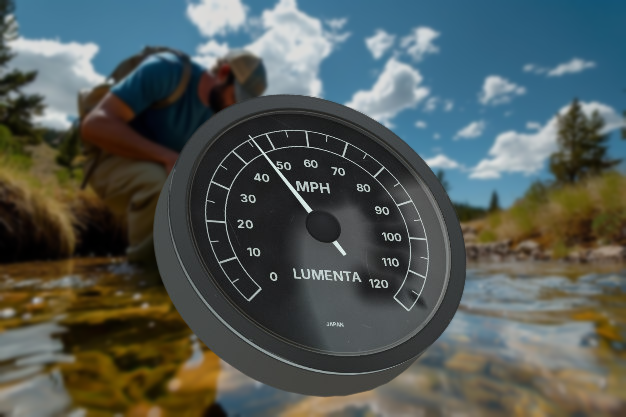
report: 45 (mph)
